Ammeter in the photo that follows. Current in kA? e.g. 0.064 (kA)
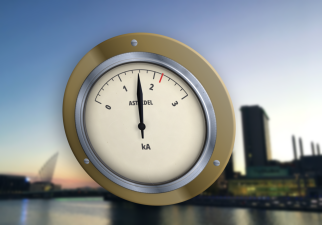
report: 1.6 (kA)
